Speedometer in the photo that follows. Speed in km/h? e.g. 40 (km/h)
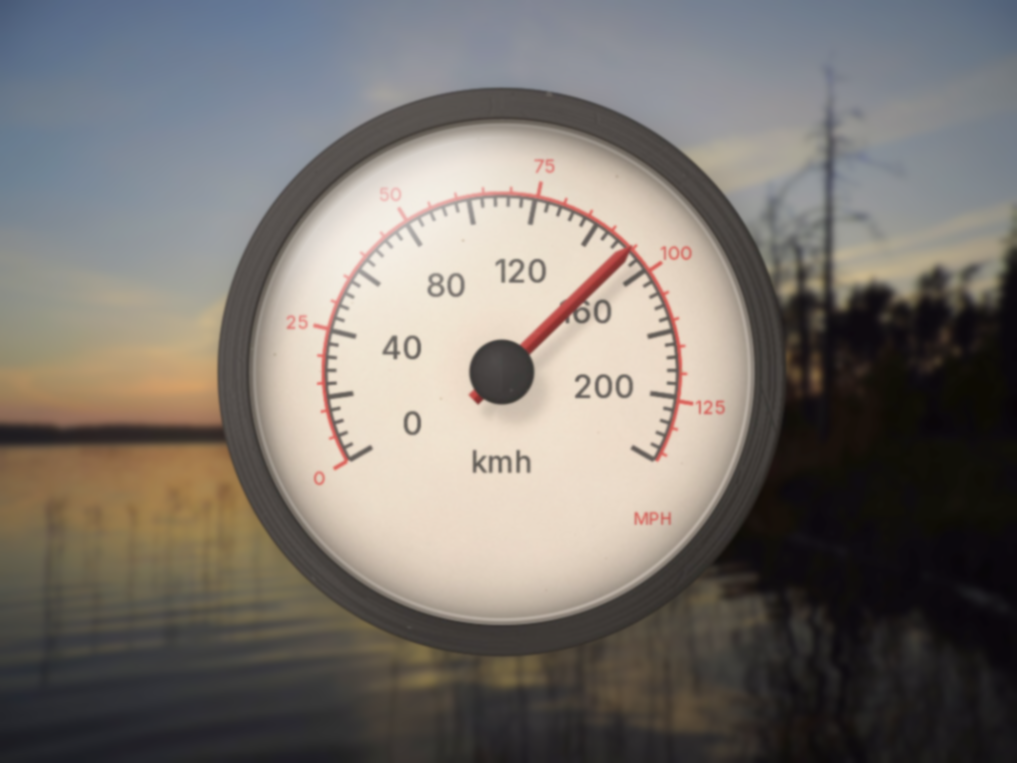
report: 152 (km/h)
